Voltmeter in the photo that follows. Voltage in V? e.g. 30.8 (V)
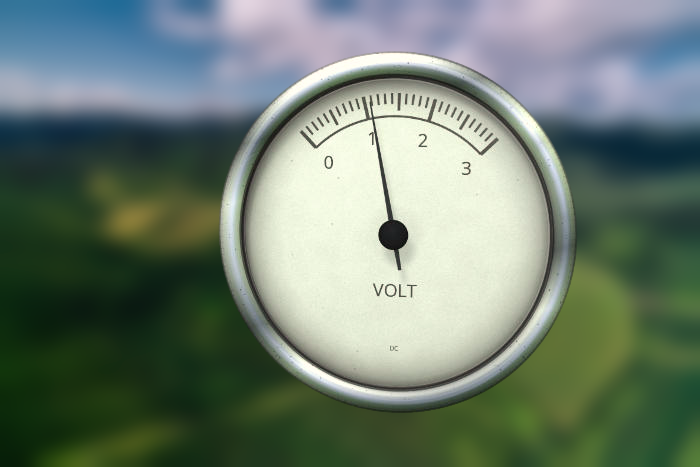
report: 1.1 (V)
